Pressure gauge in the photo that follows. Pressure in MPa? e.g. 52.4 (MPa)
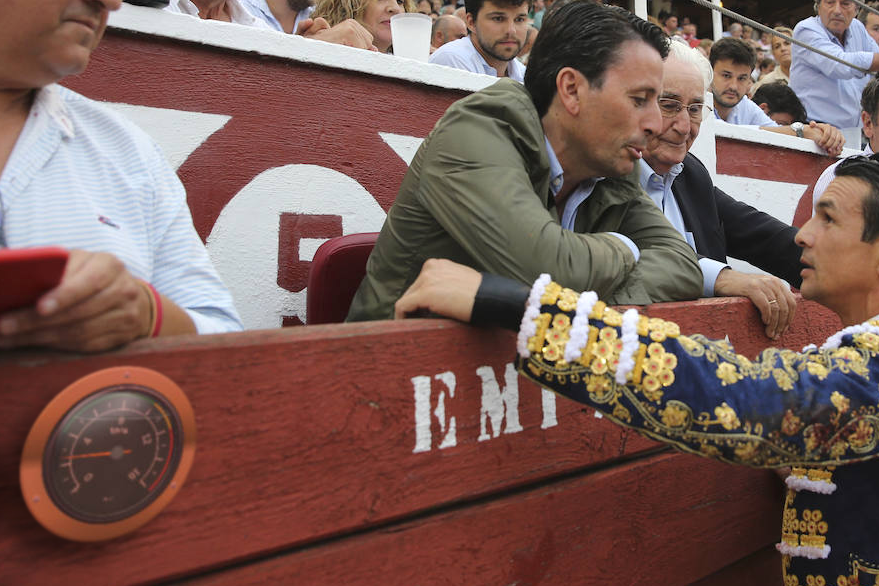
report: 2.5 (MPa)
